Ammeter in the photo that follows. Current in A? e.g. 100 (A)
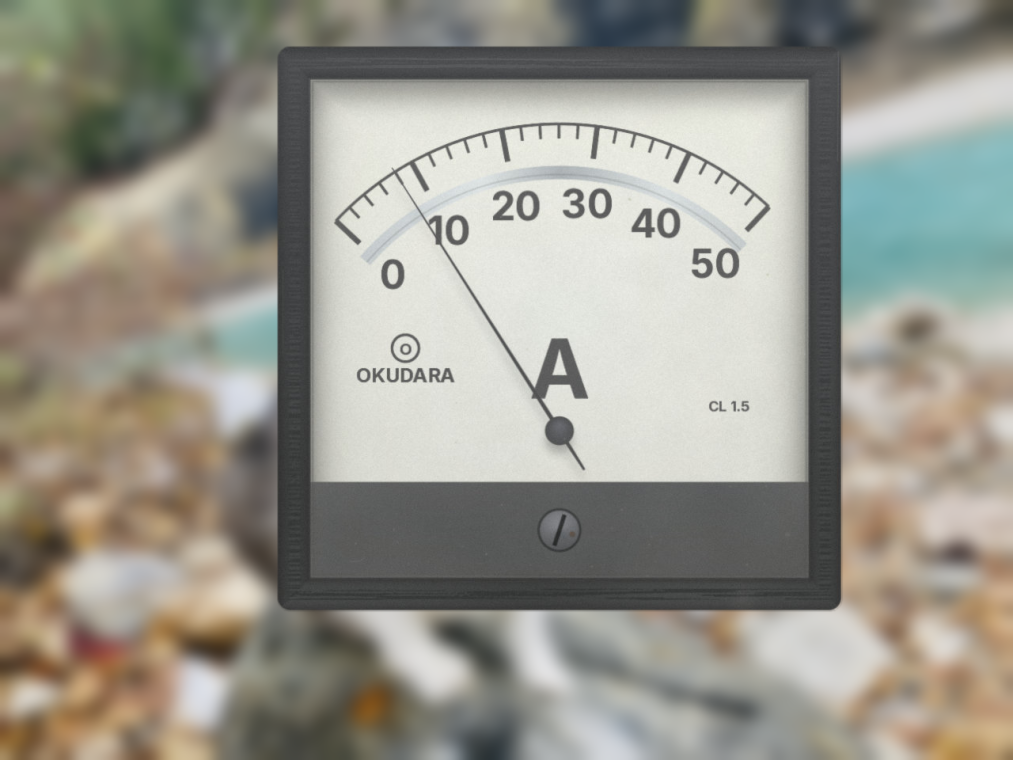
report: 8 (A)
